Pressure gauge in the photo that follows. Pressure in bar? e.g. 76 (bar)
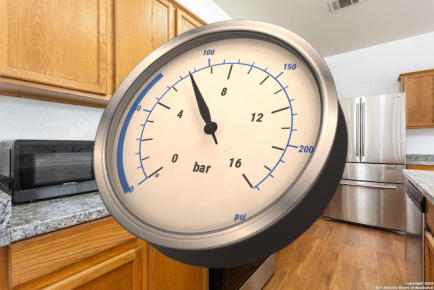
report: 6 (bar)
